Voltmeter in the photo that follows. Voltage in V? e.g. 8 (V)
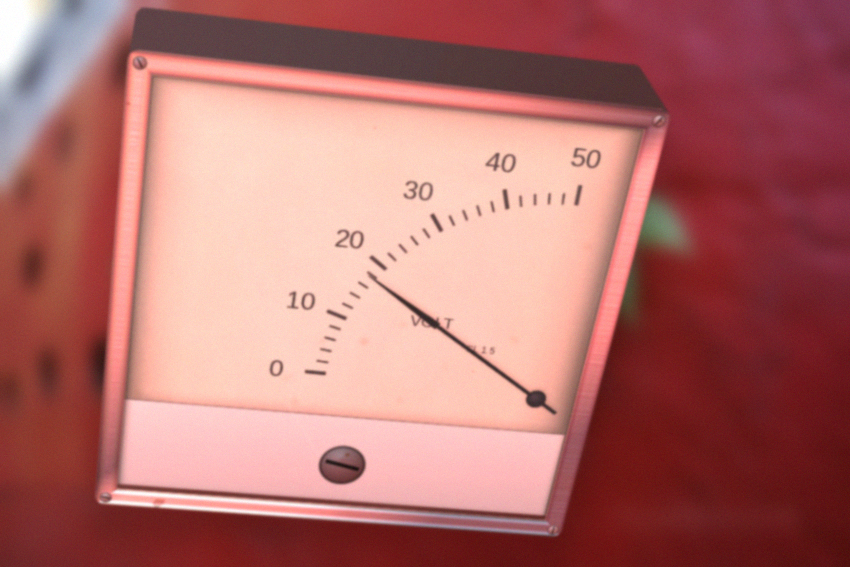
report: 18 (V)
